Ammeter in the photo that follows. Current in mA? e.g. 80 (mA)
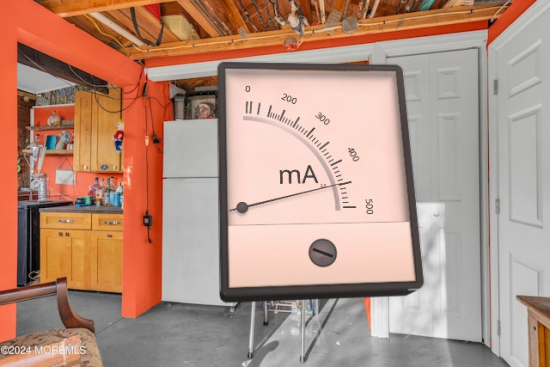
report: 450 (mA)
